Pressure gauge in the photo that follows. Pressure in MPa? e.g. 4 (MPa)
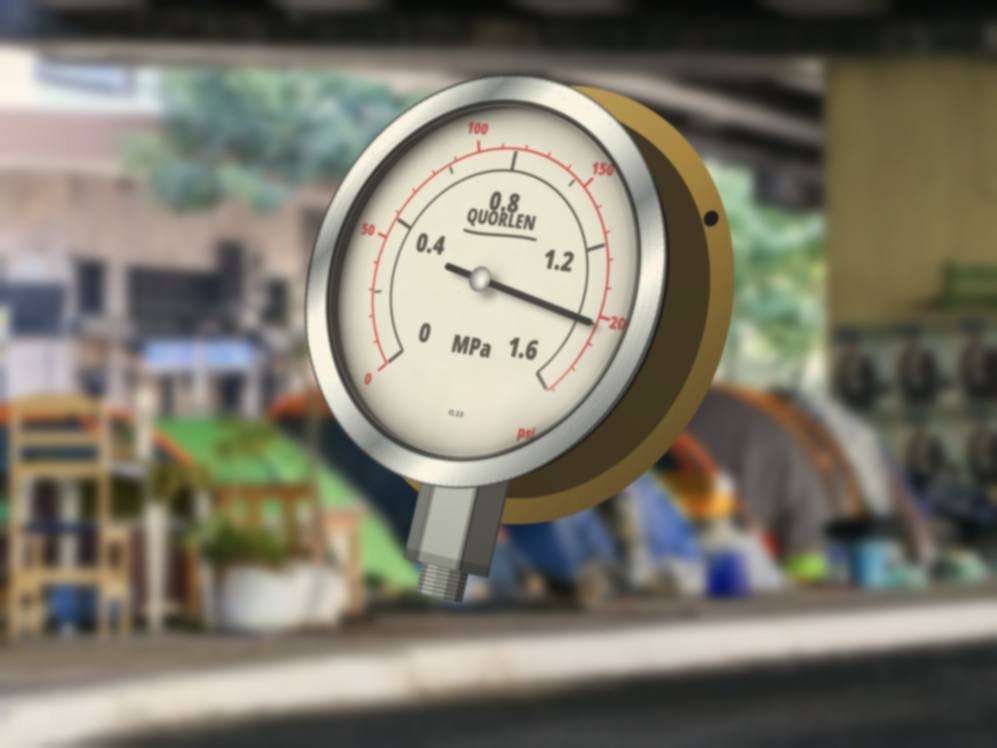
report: 1.4 (MPa)
